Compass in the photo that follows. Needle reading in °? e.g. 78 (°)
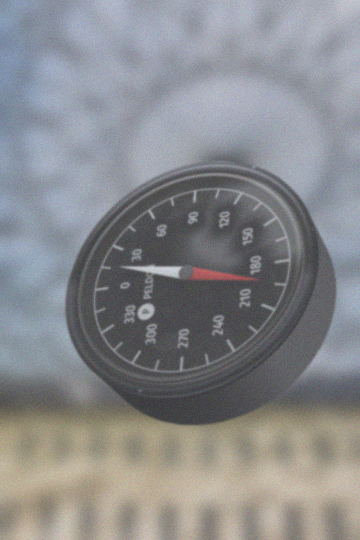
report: 195 (°)
